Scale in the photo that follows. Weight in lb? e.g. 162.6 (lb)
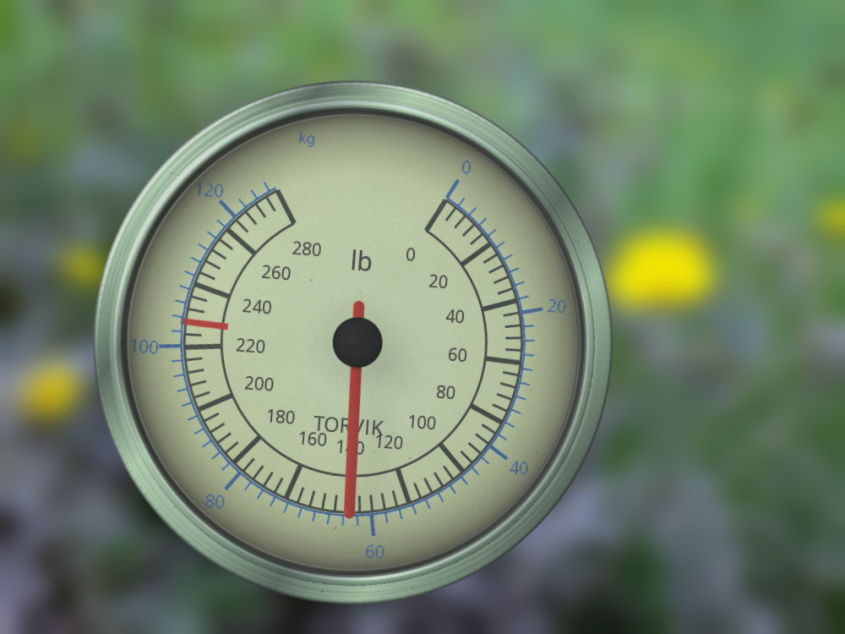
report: 140 (lb)
